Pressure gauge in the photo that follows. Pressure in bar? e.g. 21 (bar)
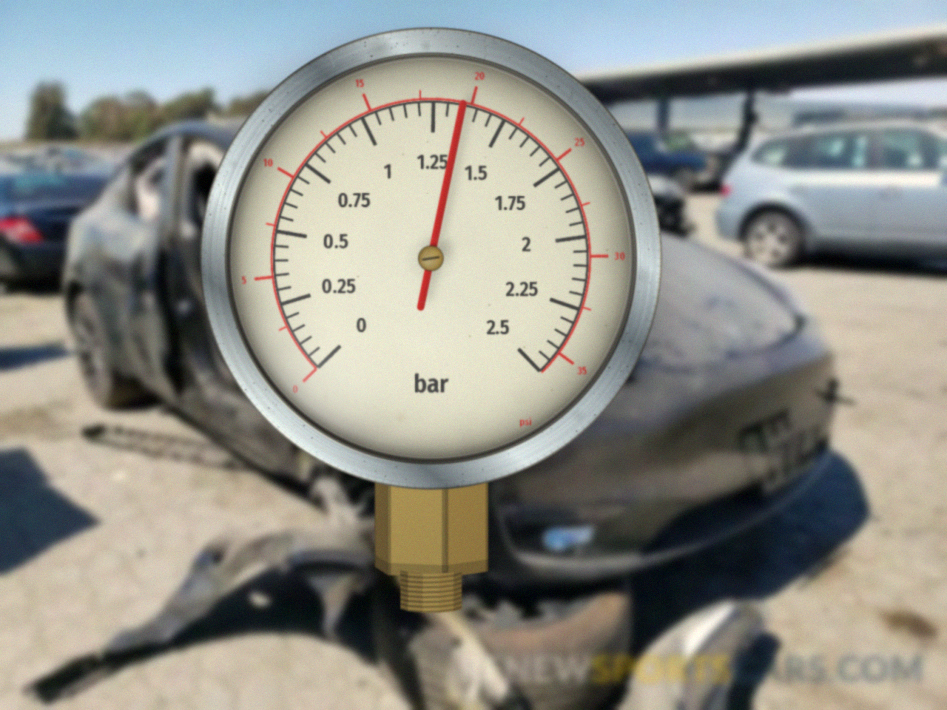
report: 1.35 (bar)
